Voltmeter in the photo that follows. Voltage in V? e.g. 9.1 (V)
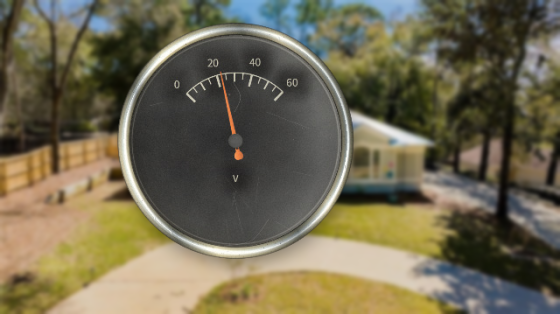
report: 22.5 (V)
